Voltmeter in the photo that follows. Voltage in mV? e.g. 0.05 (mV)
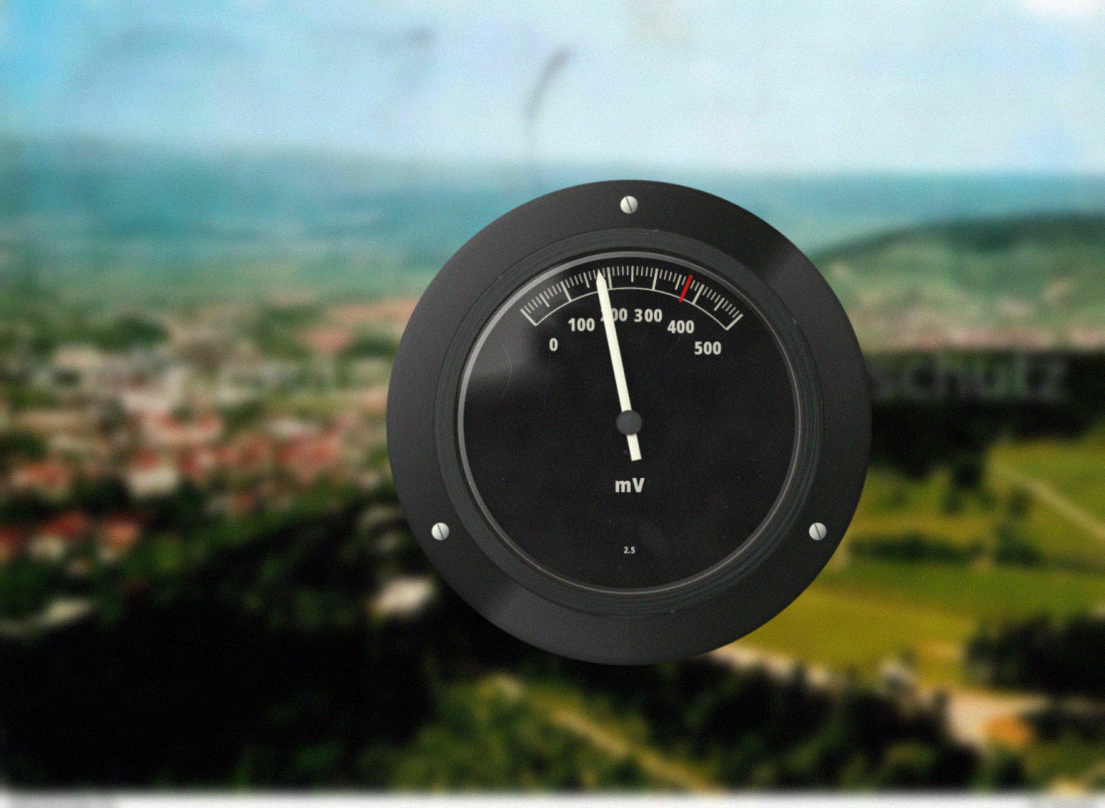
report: 180 (mV)
